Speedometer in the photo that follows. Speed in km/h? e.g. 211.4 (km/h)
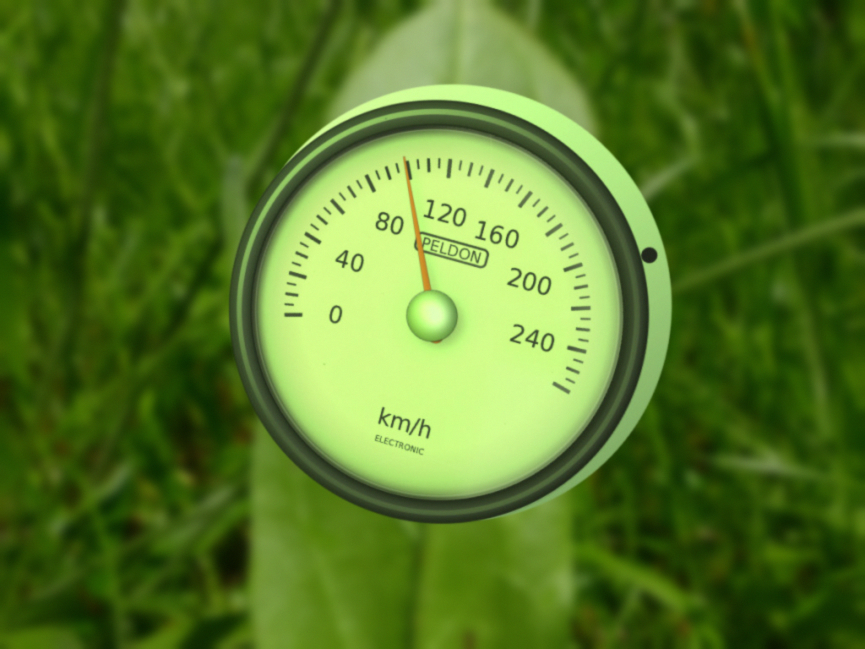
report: 100 (km/h)
